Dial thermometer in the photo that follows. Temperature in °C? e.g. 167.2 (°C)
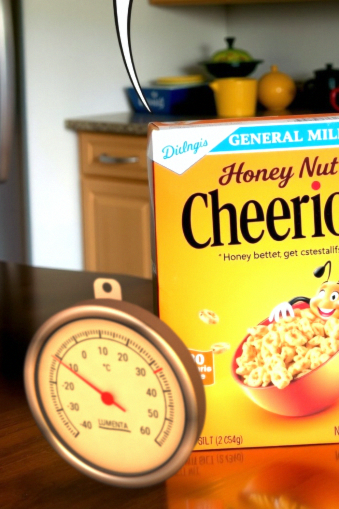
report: -10 (°C)
